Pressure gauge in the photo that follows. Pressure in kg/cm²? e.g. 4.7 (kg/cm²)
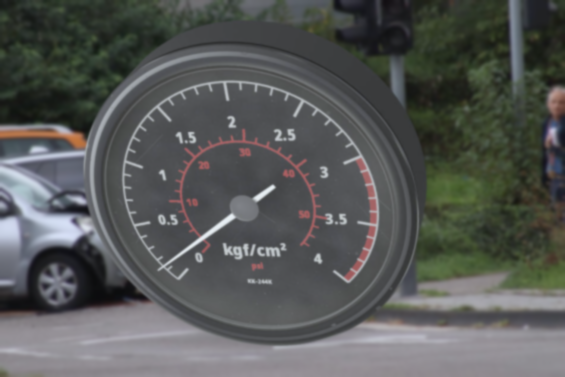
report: 0.15 (kg/cm²)
